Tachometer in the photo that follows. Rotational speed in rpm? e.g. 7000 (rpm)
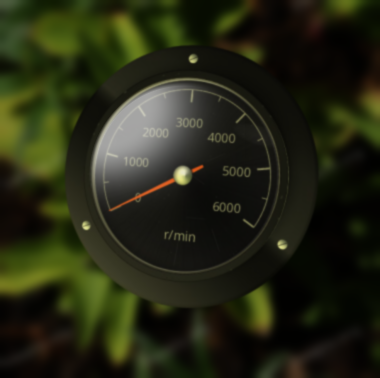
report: 0 (rpm)
